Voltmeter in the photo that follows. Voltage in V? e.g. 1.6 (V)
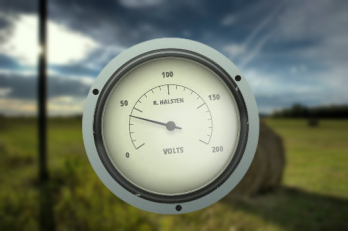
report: 40 (V)
